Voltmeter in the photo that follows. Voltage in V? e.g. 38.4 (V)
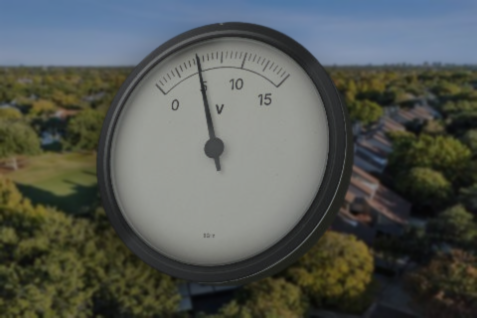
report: 5 (V)
